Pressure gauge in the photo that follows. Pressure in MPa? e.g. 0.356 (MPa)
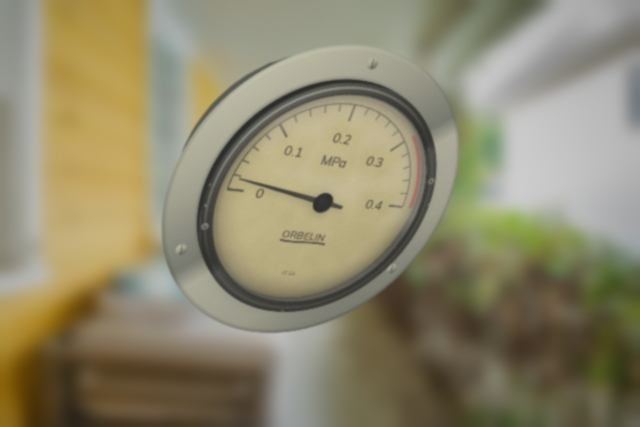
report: 0.02 (MPa)
